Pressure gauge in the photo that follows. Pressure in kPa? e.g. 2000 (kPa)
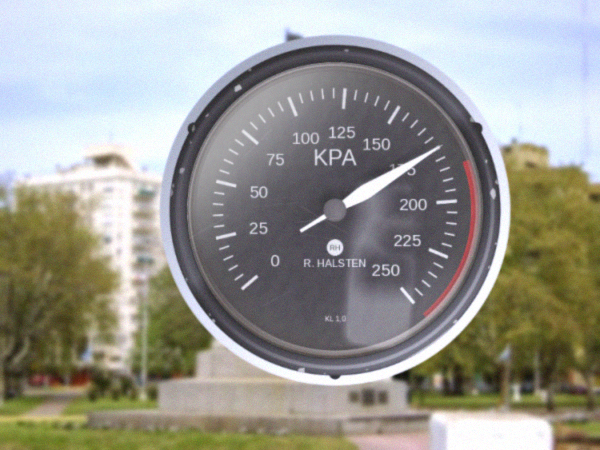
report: 175 (kPa)
